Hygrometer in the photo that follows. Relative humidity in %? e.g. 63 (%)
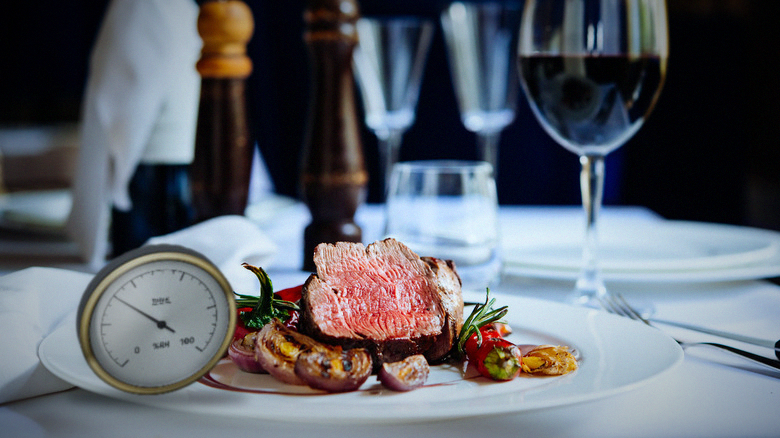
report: 32 (%)
